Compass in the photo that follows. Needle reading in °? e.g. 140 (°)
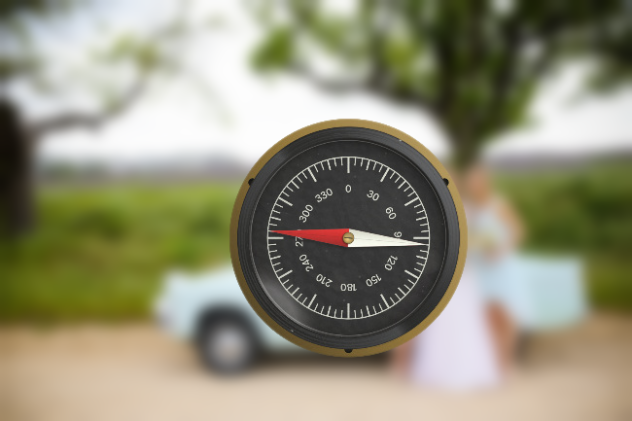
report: 275 (°)
